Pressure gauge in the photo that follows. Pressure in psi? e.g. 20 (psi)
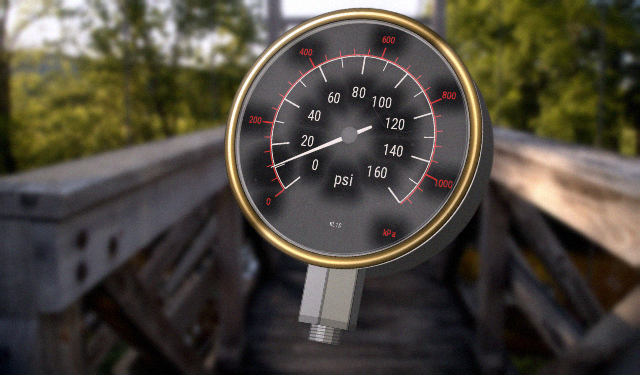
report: 10 (psi)
